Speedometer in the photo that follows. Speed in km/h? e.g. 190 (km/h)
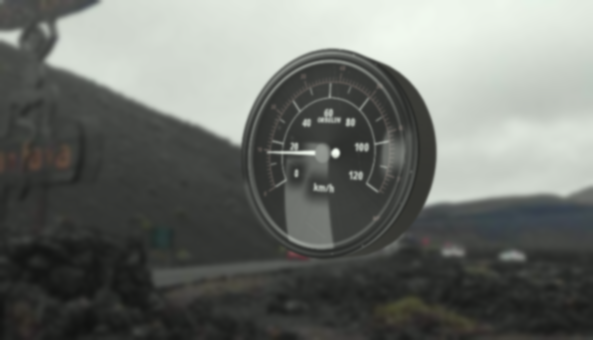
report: 15 (km/h)
